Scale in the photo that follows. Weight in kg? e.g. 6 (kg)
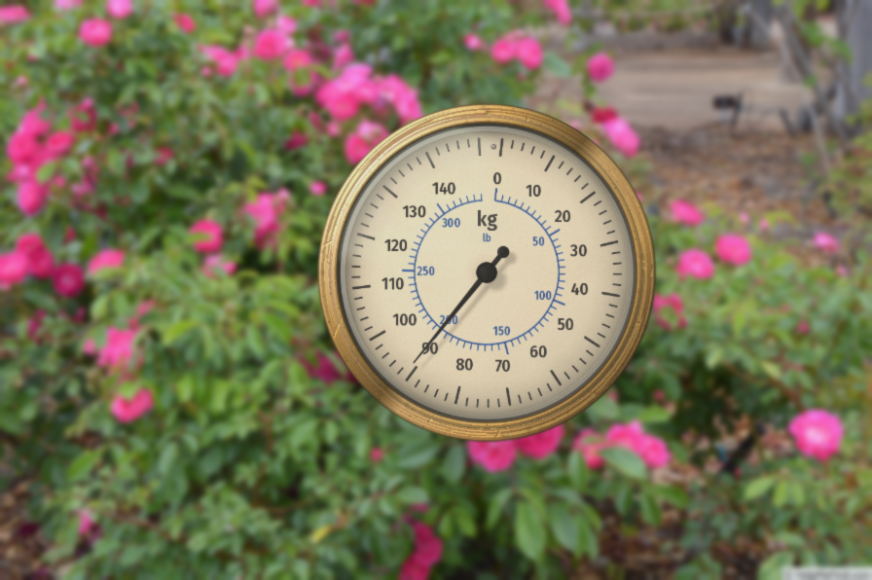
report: 91 (kg)
